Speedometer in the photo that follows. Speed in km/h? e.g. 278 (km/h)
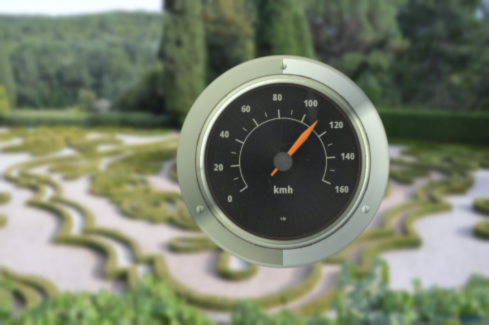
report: 110 (km/h)
